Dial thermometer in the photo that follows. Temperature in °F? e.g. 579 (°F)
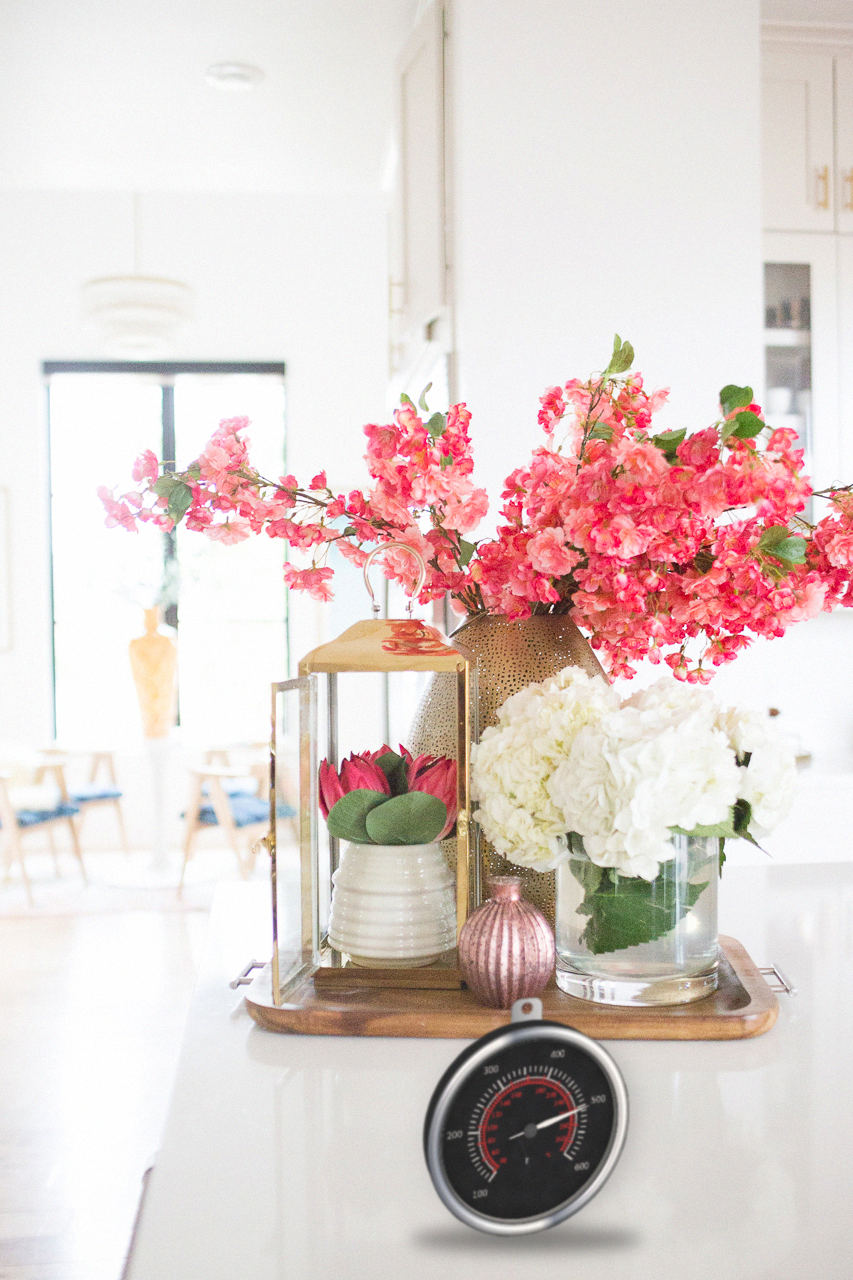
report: 500 (°F)
